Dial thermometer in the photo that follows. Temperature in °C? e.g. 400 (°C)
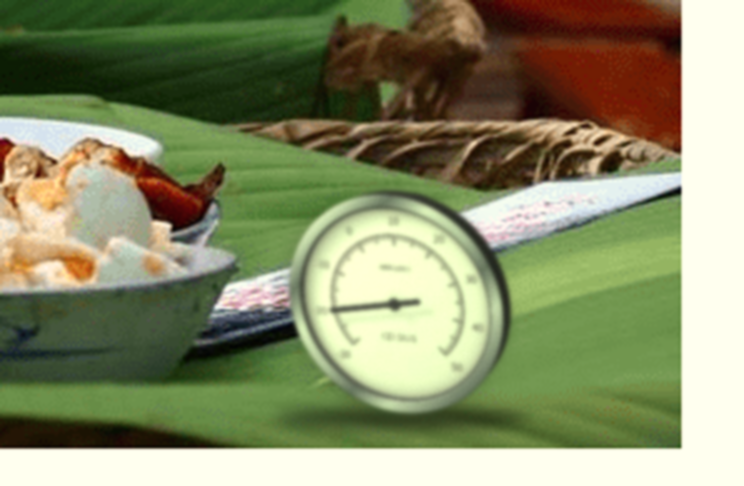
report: -20 (°C)
